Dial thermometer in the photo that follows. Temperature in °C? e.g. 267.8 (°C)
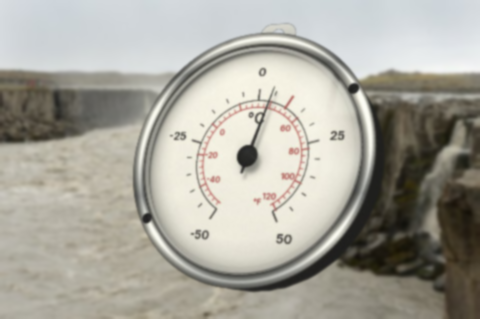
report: 5 (°C)
